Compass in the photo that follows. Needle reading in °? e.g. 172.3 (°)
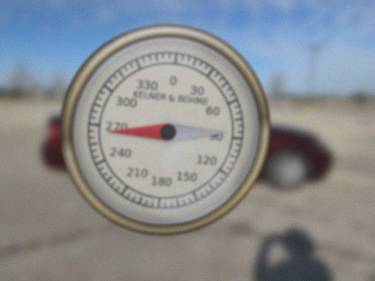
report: 265 (°)
